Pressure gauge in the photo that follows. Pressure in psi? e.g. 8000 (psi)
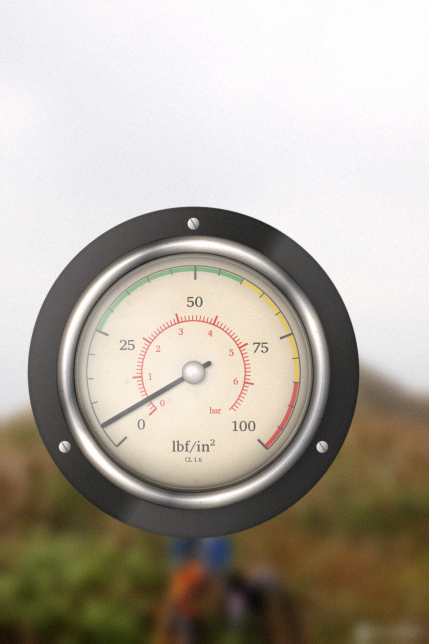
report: 5 (psi)
